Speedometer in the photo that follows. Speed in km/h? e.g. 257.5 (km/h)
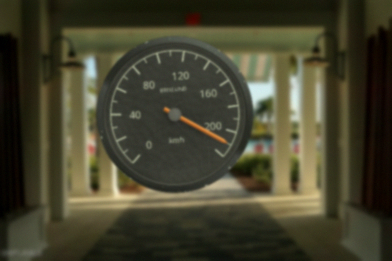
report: 210 (km/h)
